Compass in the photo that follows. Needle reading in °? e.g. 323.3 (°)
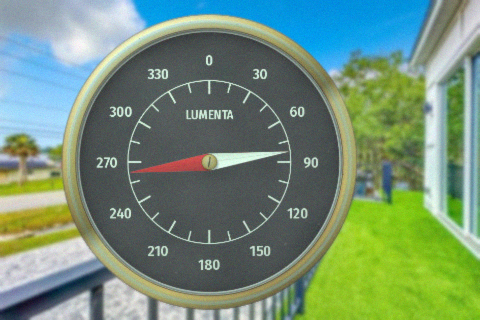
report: 262.5 (°)
